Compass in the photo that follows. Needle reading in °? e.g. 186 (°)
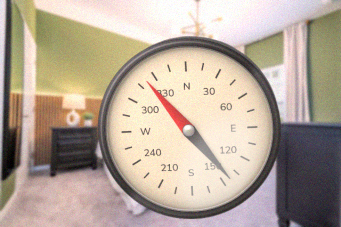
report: 322.5 (°)
